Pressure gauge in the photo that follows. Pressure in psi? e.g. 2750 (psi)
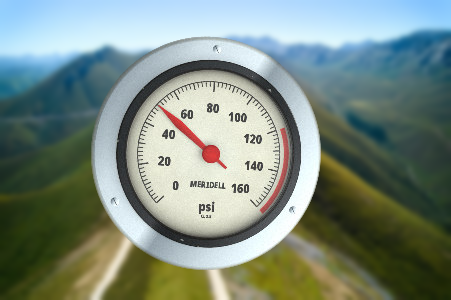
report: 50 (psi)
